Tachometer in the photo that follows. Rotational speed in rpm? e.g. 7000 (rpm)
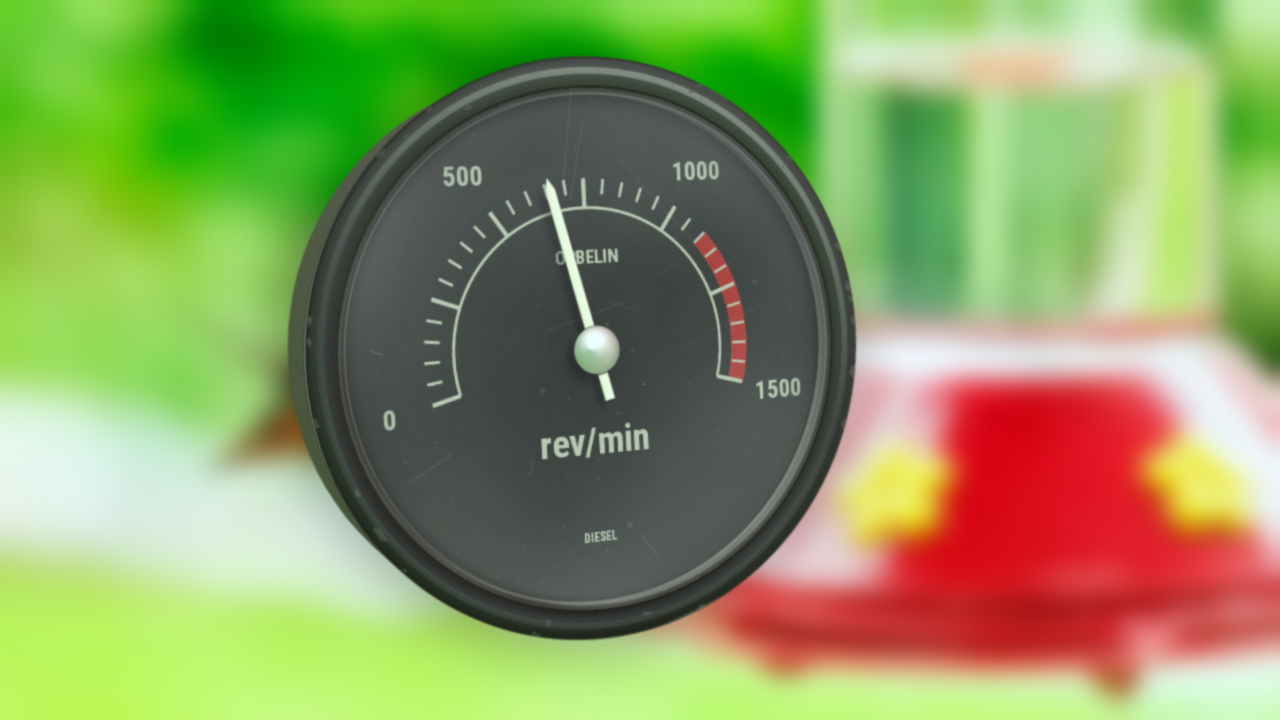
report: 650 (rpm)
